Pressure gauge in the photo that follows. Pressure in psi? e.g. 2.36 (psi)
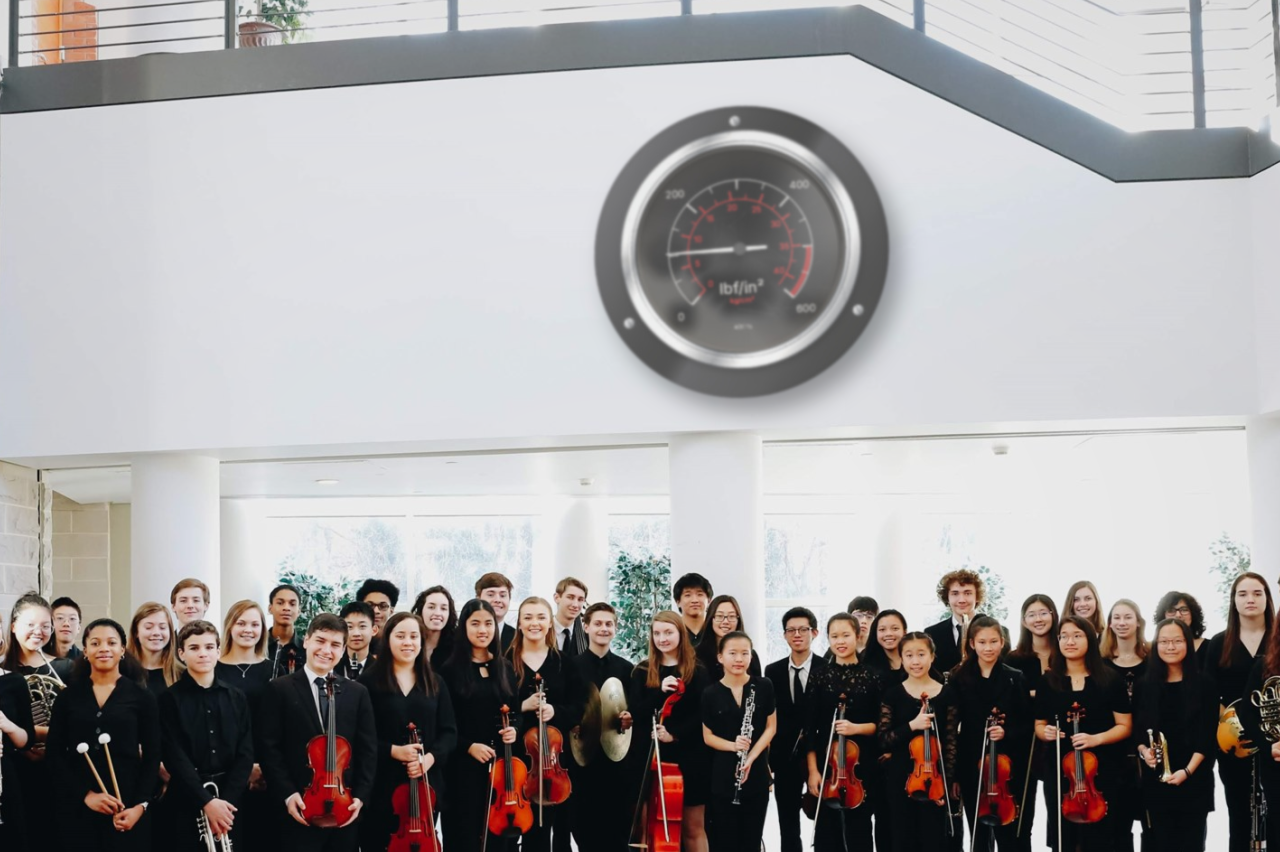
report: 100 (psi)
